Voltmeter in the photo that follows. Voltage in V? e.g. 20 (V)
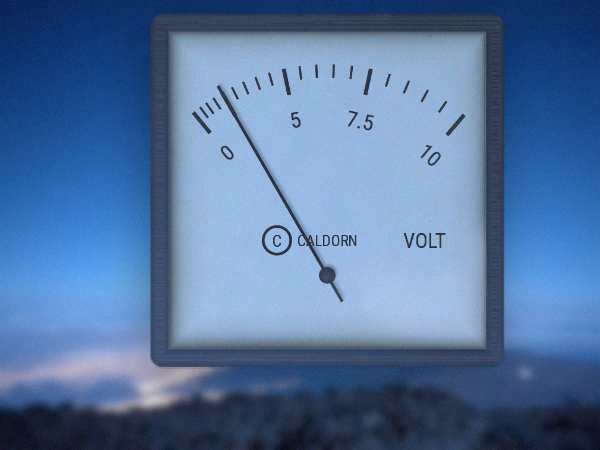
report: 2.5 (V)
